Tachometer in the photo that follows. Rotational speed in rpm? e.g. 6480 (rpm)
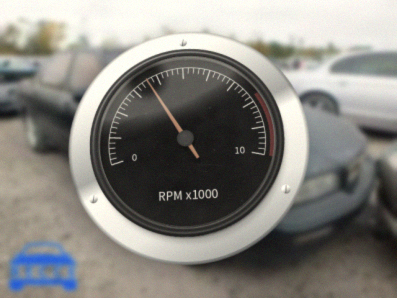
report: 3600 (rpm)
